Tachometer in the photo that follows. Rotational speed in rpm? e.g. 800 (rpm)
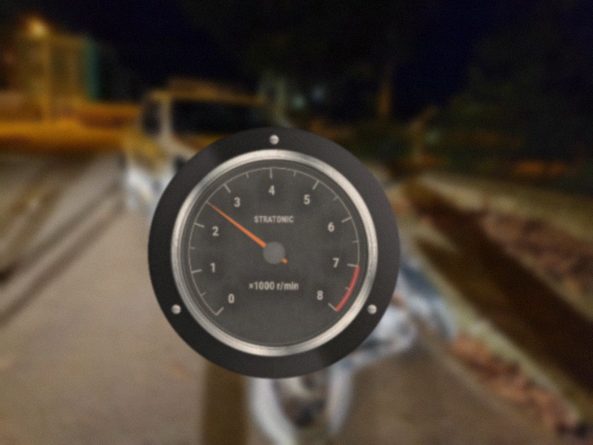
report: 2500 (rpm)
